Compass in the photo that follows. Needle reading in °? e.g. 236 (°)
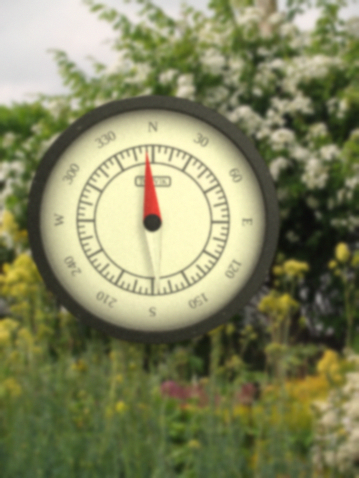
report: 355 (°)
